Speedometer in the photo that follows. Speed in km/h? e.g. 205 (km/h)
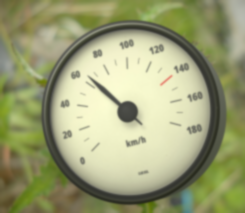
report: 65 (km/h)
